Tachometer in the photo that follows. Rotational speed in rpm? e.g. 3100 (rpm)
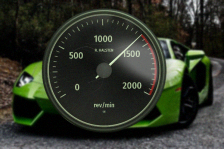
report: 1400 (rpm)
